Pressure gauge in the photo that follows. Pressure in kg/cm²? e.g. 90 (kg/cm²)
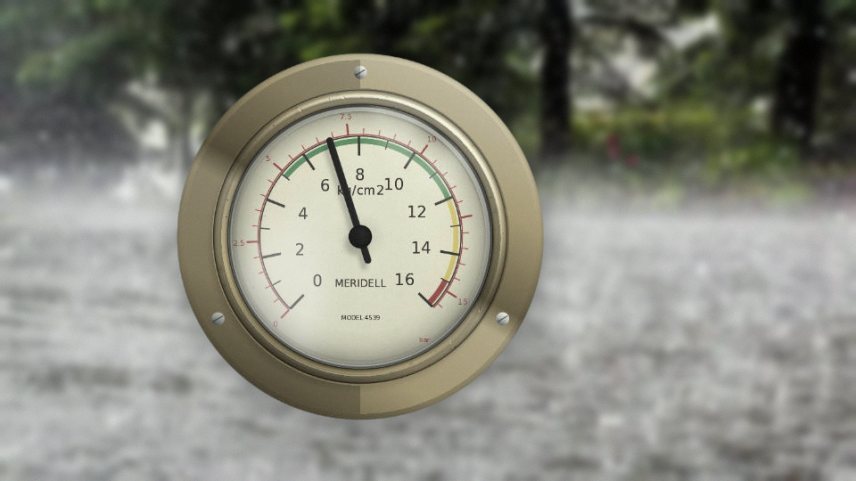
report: 7 (kg/cm²)
